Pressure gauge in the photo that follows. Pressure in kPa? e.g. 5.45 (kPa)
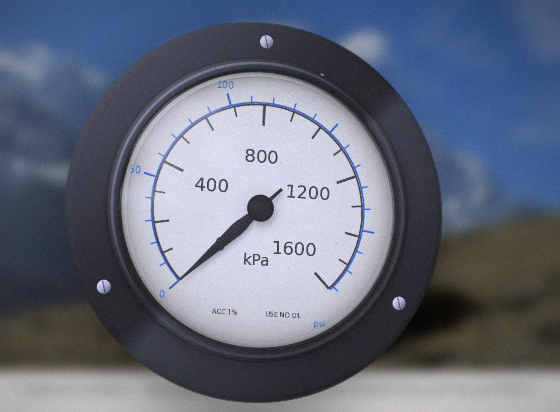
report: 0 (kPa)
